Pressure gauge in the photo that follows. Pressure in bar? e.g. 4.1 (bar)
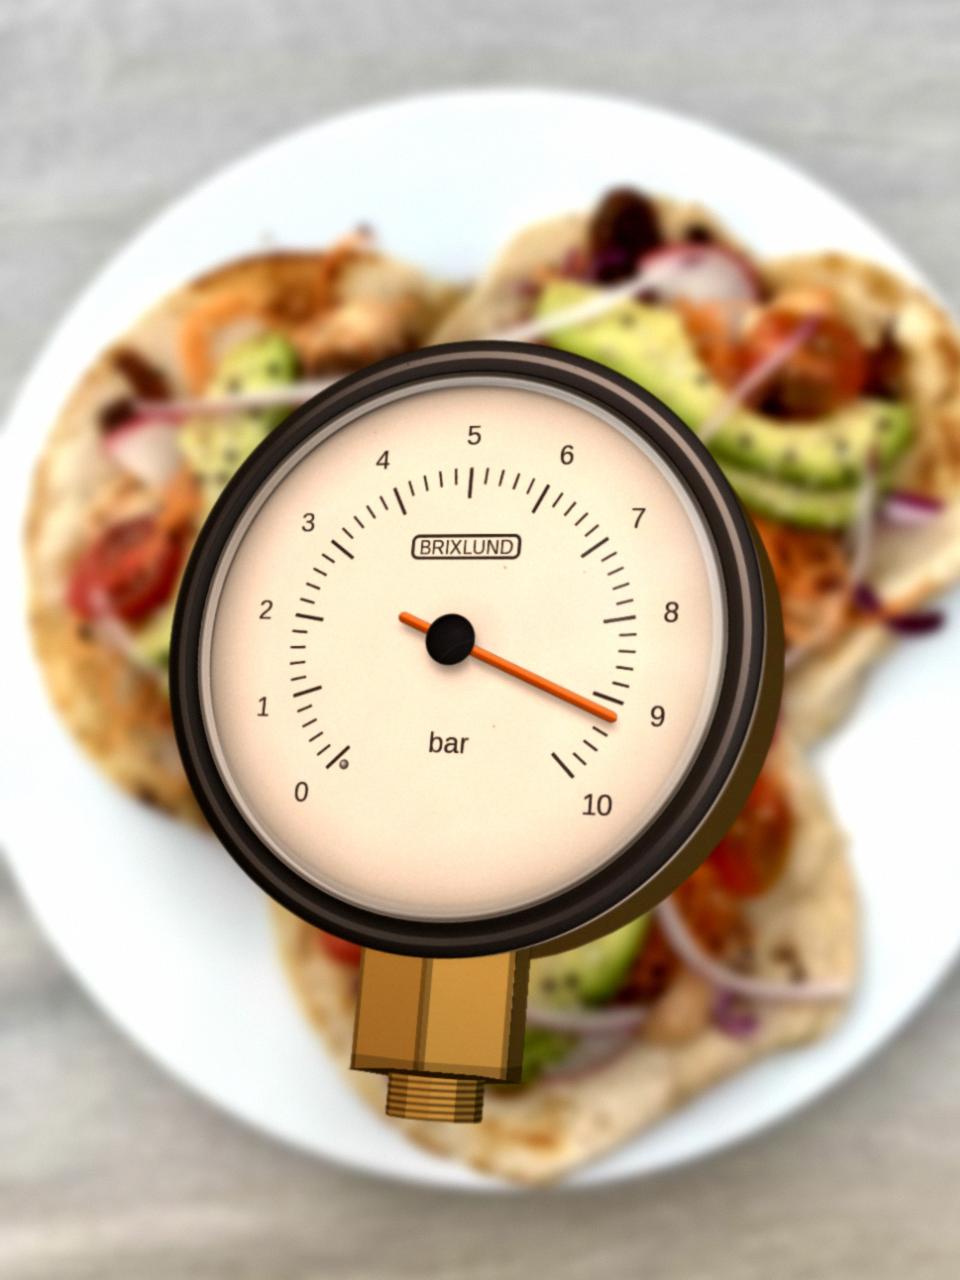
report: 9.2 (bar)
